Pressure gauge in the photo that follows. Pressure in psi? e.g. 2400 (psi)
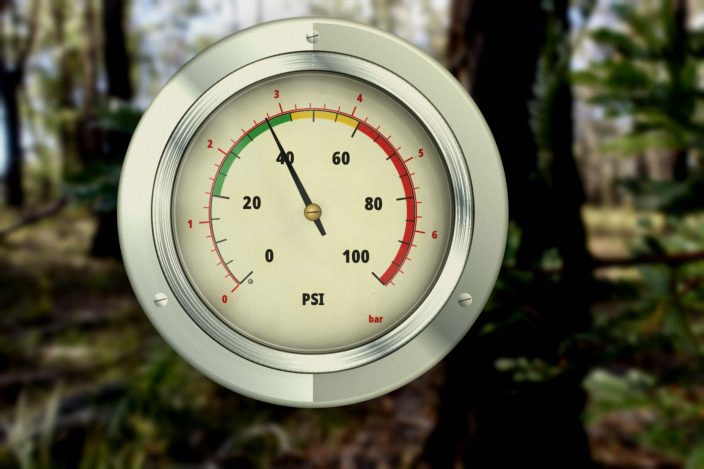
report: 40 (psi)
